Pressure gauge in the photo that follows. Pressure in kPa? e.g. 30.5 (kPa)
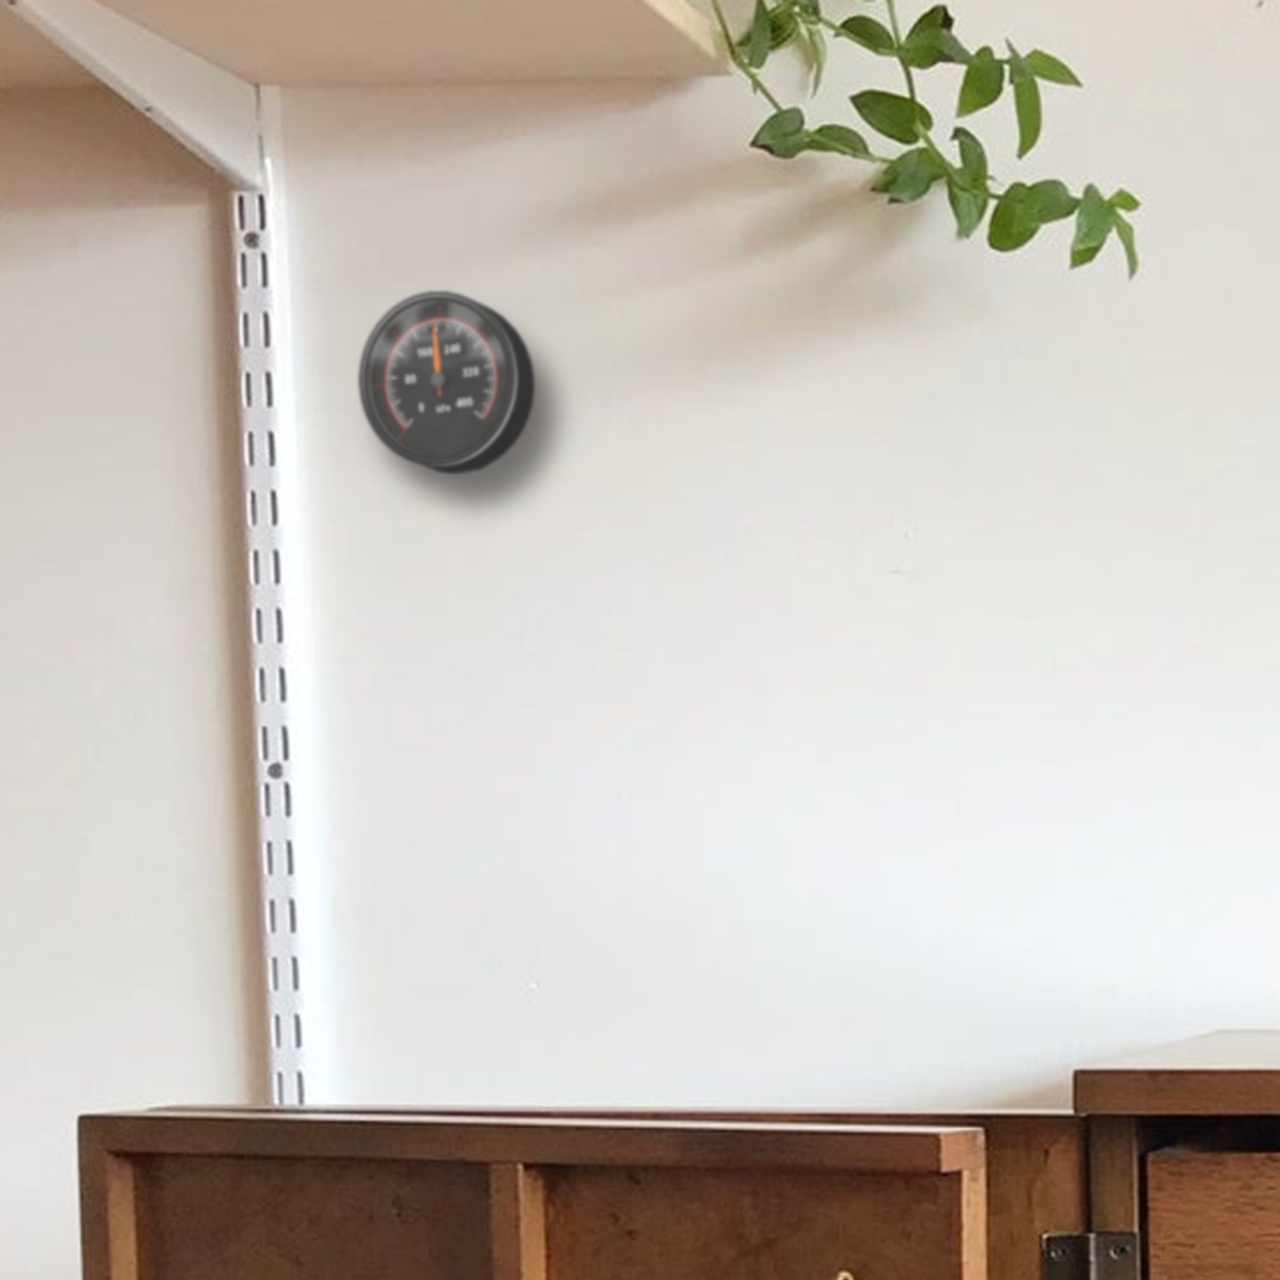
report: 200 (kPa)
